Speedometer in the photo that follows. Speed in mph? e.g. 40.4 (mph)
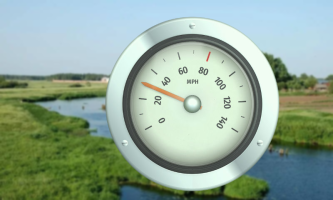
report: 30 (mph)
